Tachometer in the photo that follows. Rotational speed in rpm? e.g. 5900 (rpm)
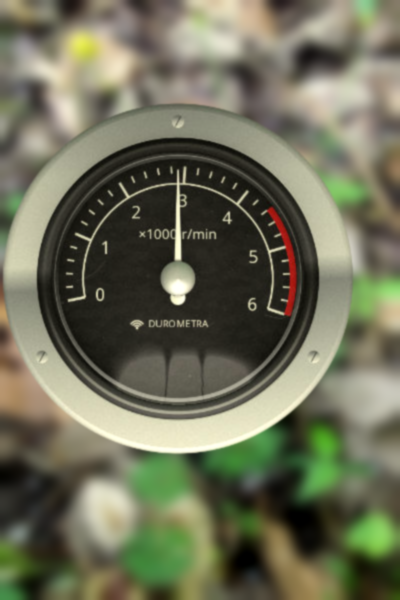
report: 2900 (rpm)
